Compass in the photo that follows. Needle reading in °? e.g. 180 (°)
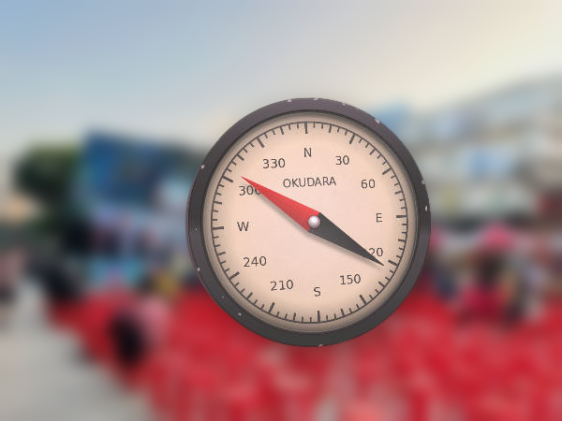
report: 305 (°)
